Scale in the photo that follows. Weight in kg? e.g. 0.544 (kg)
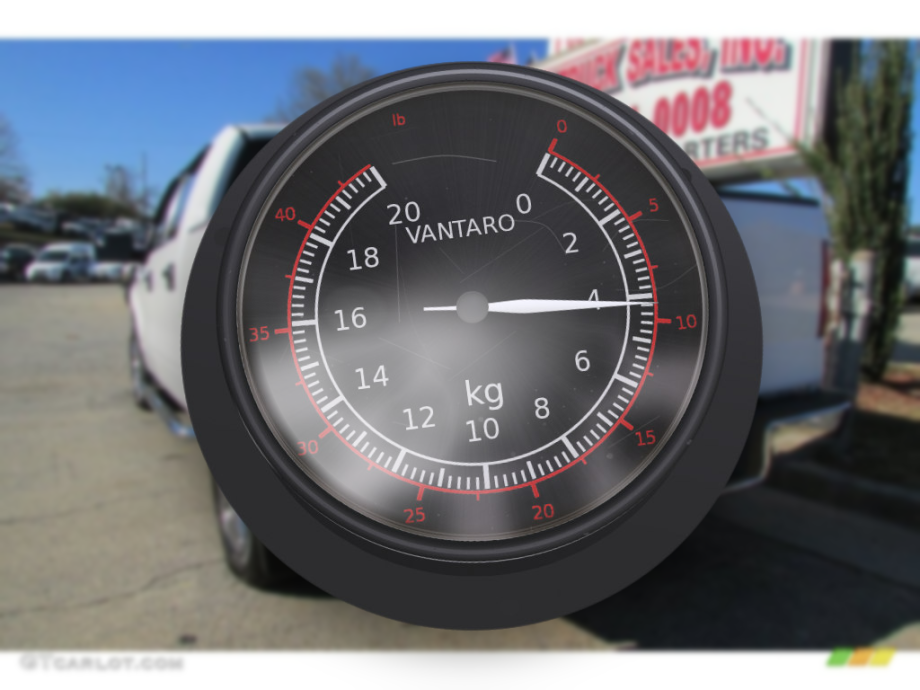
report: 4.2 (kg)
